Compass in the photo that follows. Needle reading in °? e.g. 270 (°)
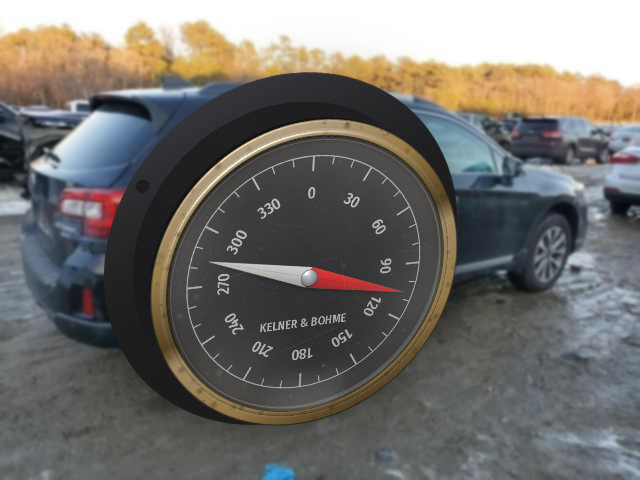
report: 105 (°)
